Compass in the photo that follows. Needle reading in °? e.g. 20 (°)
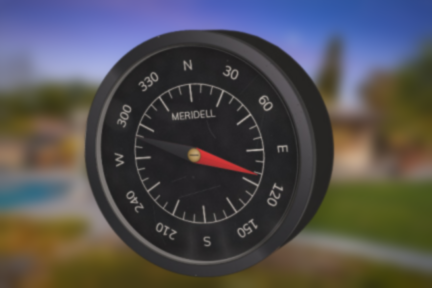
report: 110 (°)
